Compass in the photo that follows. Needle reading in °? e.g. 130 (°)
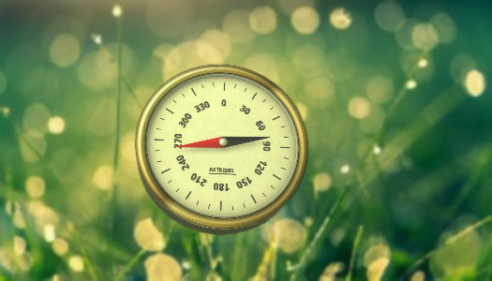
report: 260 (°)
